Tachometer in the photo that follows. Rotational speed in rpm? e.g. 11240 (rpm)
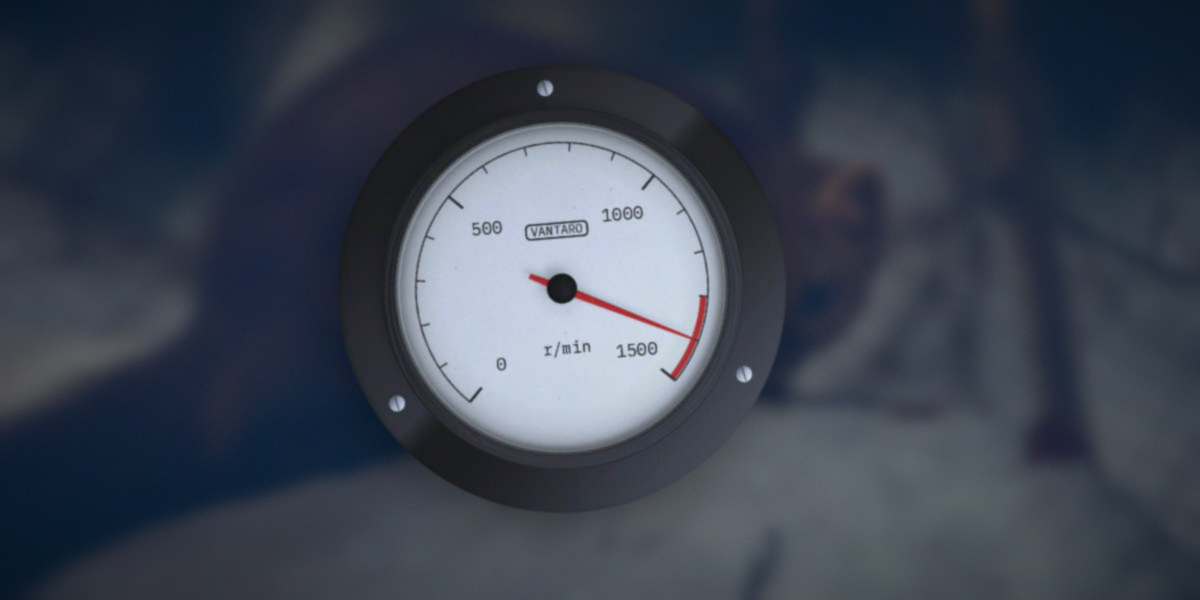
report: 1400 (rpm)
